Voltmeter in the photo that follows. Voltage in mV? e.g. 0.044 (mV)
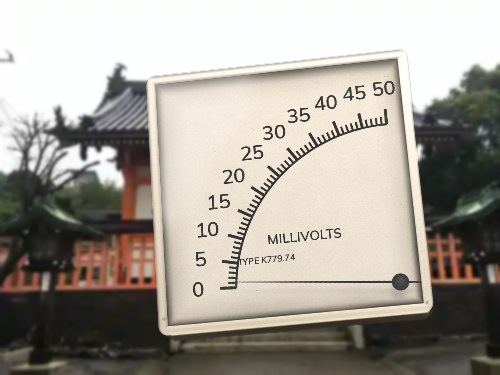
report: 1 (mV)
